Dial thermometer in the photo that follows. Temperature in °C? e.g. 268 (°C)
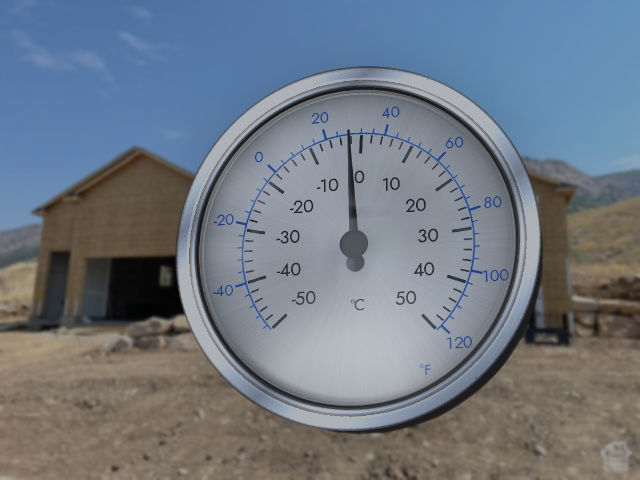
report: -2 (°C)
